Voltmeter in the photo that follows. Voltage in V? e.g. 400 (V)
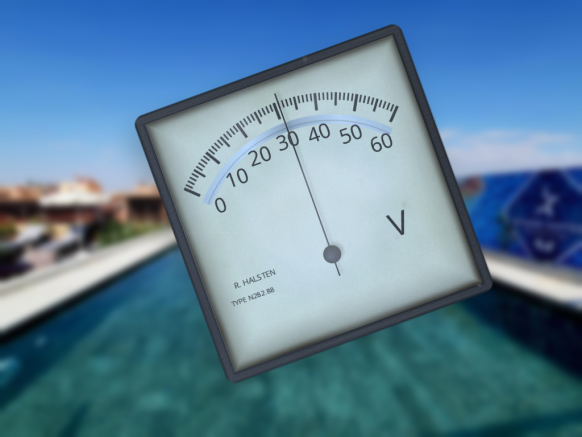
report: 31 (V)
